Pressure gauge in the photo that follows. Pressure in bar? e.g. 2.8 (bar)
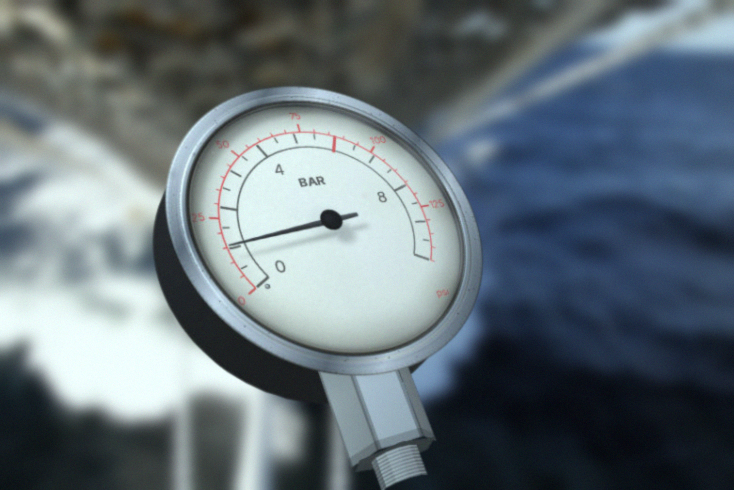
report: 1 (bar)
